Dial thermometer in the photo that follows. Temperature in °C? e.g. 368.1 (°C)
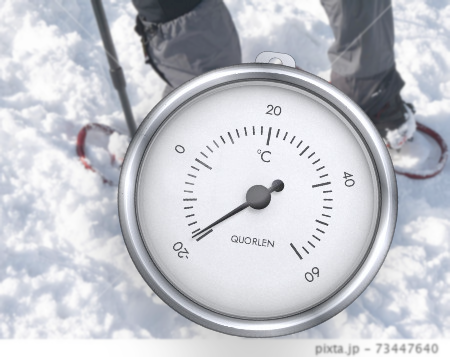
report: -19 (°C)
